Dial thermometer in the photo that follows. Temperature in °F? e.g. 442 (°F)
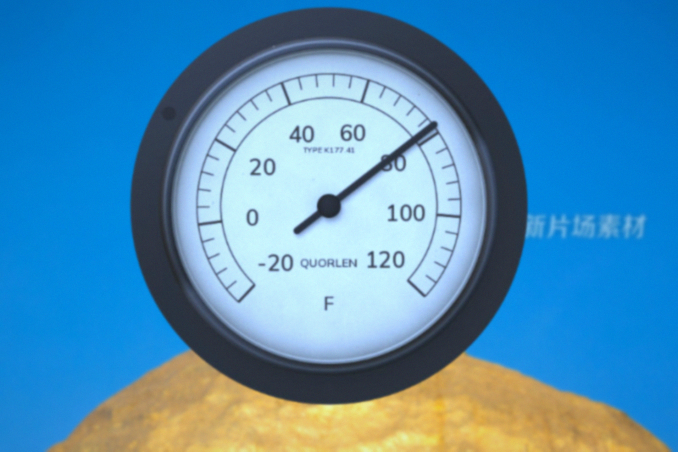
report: 78 (°F)
